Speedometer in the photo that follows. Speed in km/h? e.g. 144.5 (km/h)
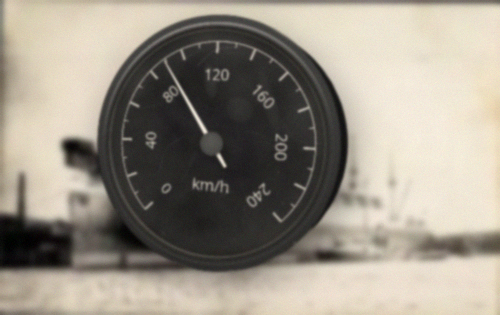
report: 90 (km/h)
